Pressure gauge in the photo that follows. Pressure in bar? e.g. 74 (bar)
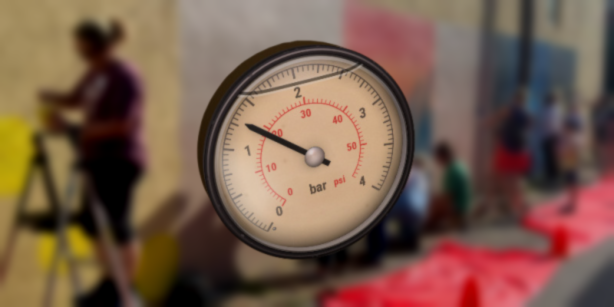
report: 1.3 (bar)
